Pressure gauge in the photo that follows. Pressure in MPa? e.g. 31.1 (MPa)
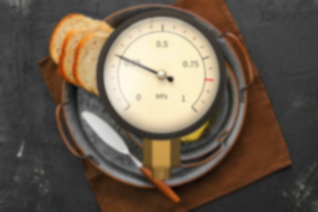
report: 0.25 (MPa)
